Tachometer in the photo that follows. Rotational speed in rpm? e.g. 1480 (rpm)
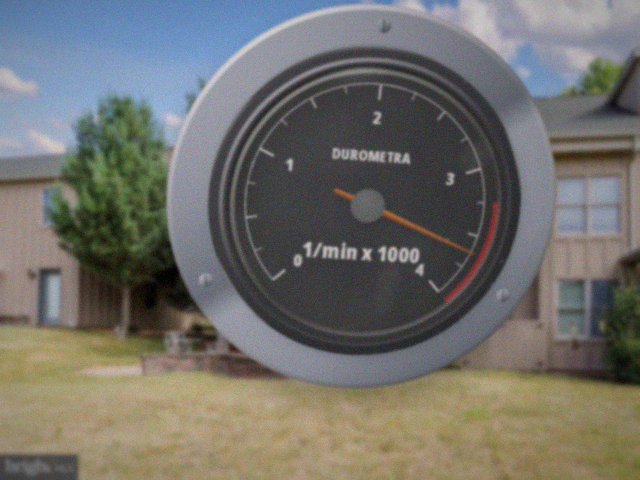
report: 3625 (rpm)
